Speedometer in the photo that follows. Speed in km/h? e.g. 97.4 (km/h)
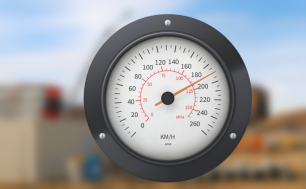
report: 190 (km/h)
